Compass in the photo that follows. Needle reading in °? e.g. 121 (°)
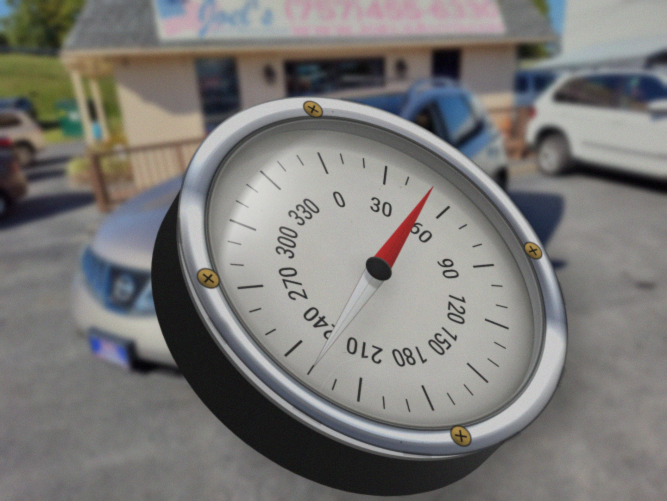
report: 50 (°)
